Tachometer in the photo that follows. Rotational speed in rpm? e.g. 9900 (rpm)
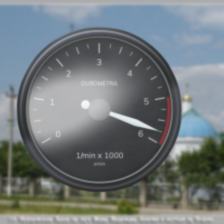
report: 5750 (rpm)
